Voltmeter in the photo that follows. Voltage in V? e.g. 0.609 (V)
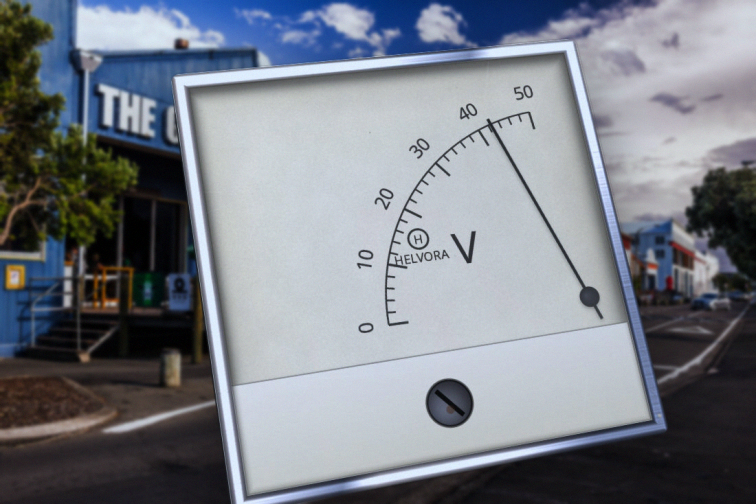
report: 42 (V)
